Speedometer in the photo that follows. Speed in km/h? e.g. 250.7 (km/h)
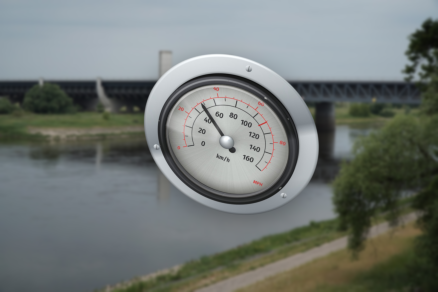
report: 50 (km/h)
